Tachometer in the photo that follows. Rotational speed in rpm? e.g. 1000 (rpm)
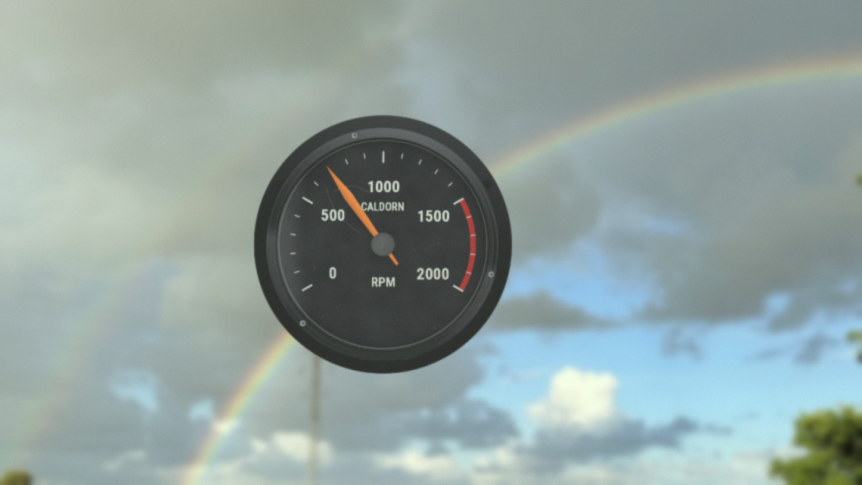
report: 700 (rpm)
